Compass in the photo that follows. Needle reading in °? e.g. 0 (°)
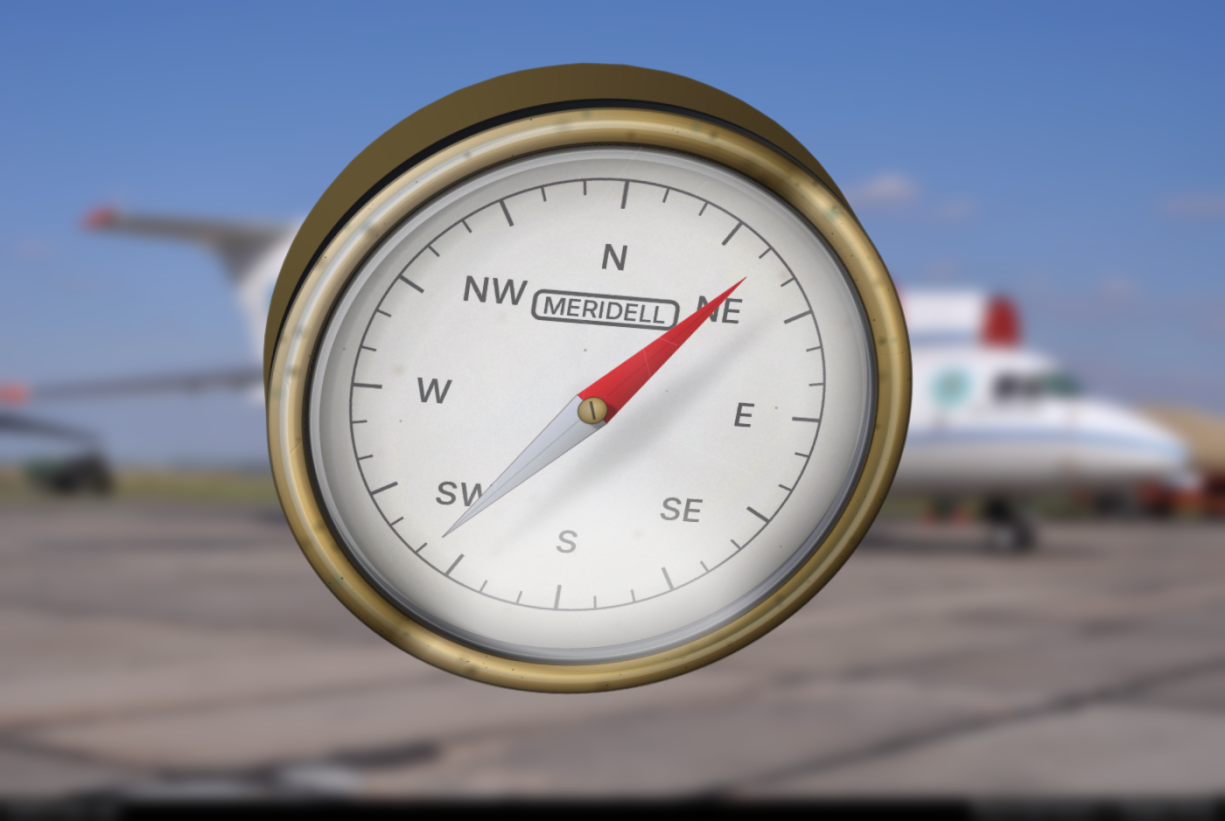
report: 40 (°)
